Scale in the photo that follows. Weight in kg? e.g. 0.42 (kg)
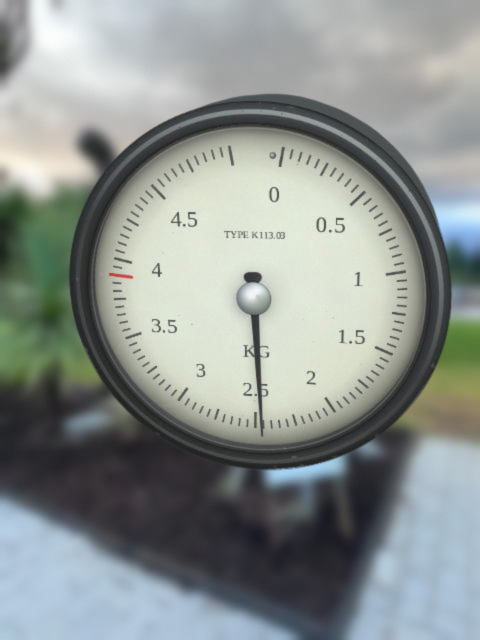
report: 2.45 (kg)
